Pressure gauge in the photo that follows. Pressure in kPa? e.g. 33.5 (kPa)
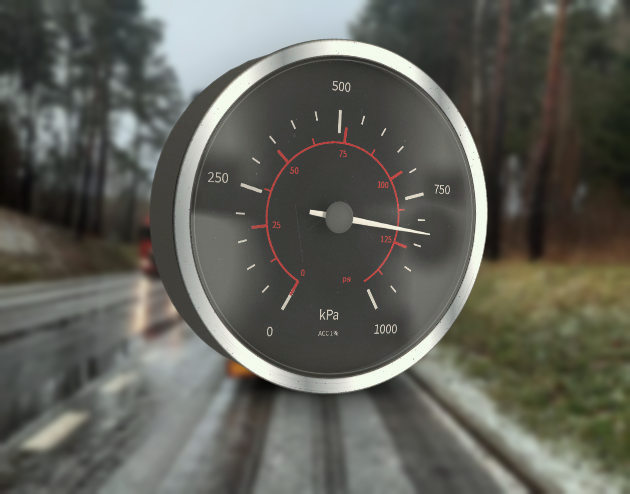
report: 825 (kPa)
